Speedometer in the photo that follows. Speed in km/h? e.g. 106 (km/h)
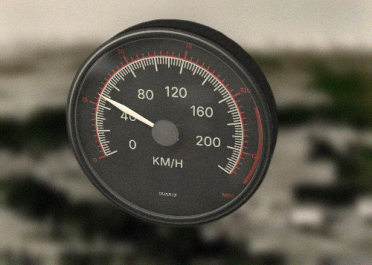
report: 50 (km/h)
